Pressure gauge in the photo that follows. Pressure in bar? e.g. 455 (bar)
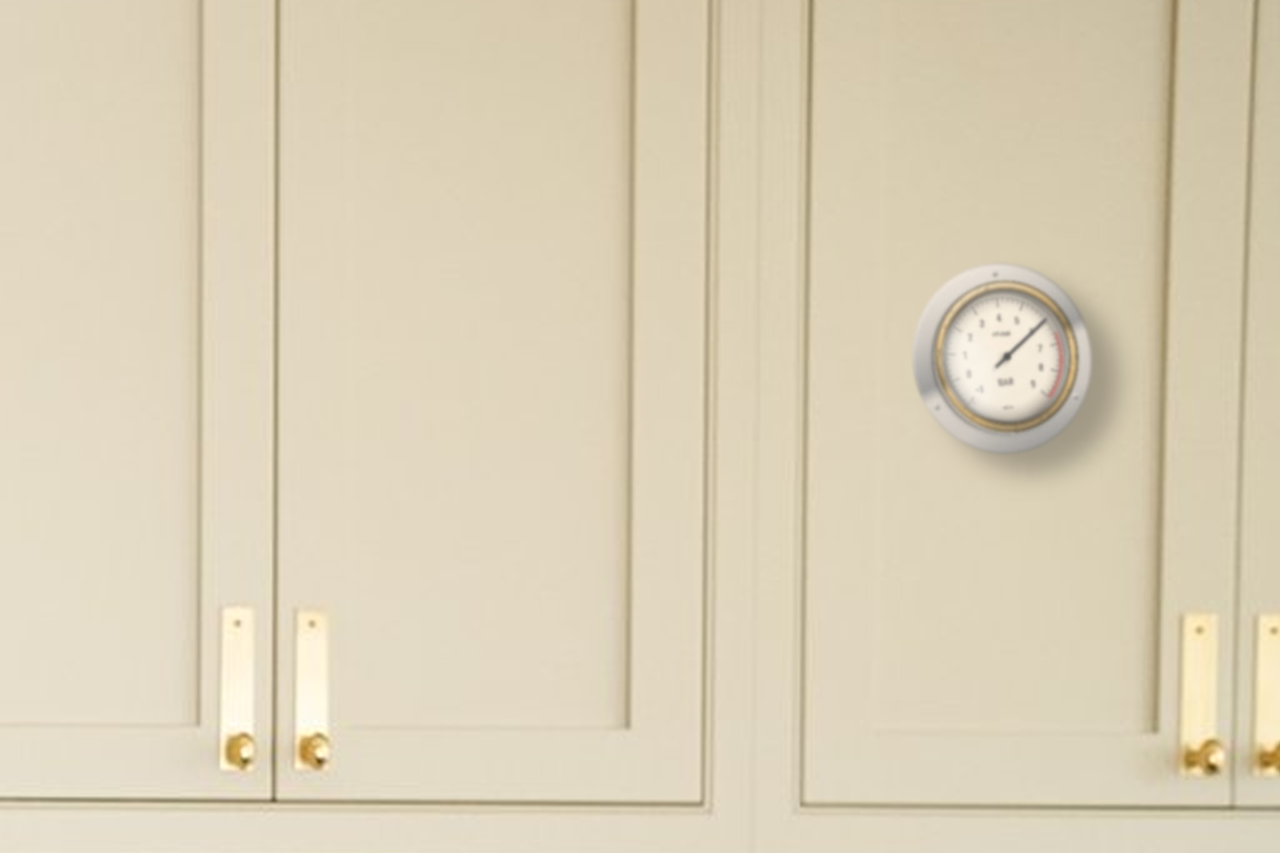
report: 6 (bar)
